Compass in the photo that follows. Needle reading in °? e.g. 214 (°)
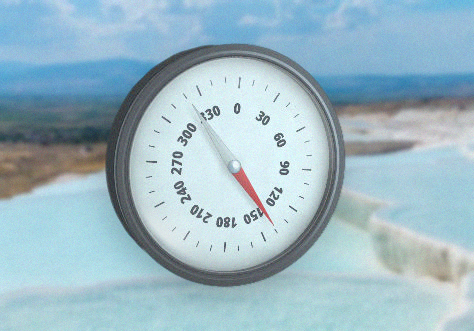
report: 140 (°)
